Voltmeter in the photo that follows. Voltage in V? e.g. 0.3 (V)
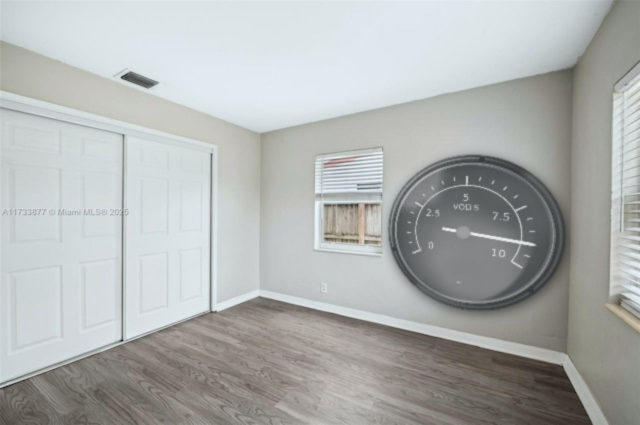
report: 9 (V)
